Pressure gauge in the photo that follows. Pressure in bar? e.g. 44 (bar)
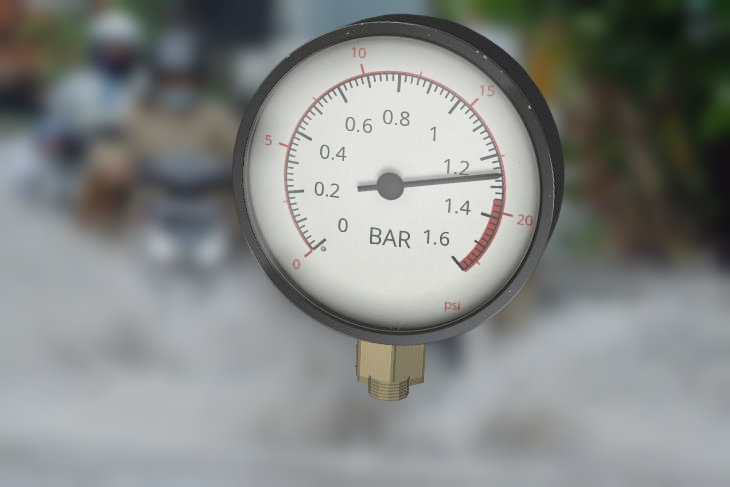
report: 1.26 (bar)
